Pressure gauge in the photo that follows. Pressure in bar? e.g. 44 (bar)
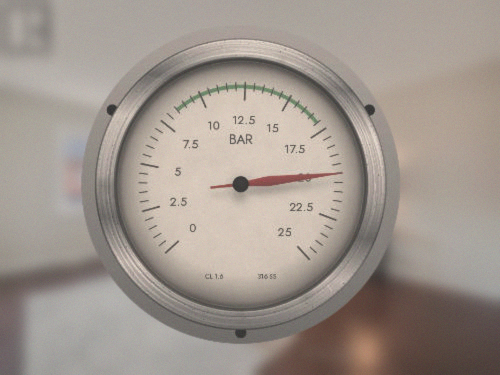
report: 20 (bar)
